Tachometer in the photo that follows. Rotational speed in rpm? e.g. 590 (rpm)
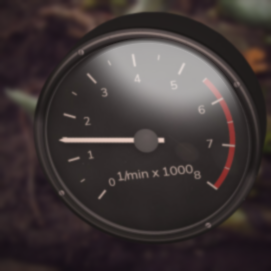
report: 1500 (rpm)
